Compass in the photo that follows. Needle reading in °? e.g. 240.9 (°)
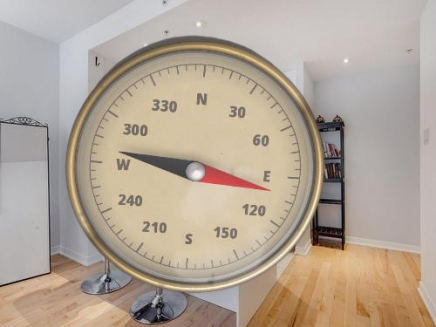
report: 100 (°)
